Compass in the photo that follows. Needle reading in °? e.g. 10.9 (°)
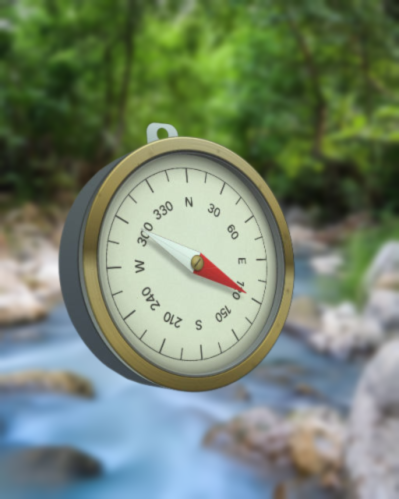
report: 120 (°)
